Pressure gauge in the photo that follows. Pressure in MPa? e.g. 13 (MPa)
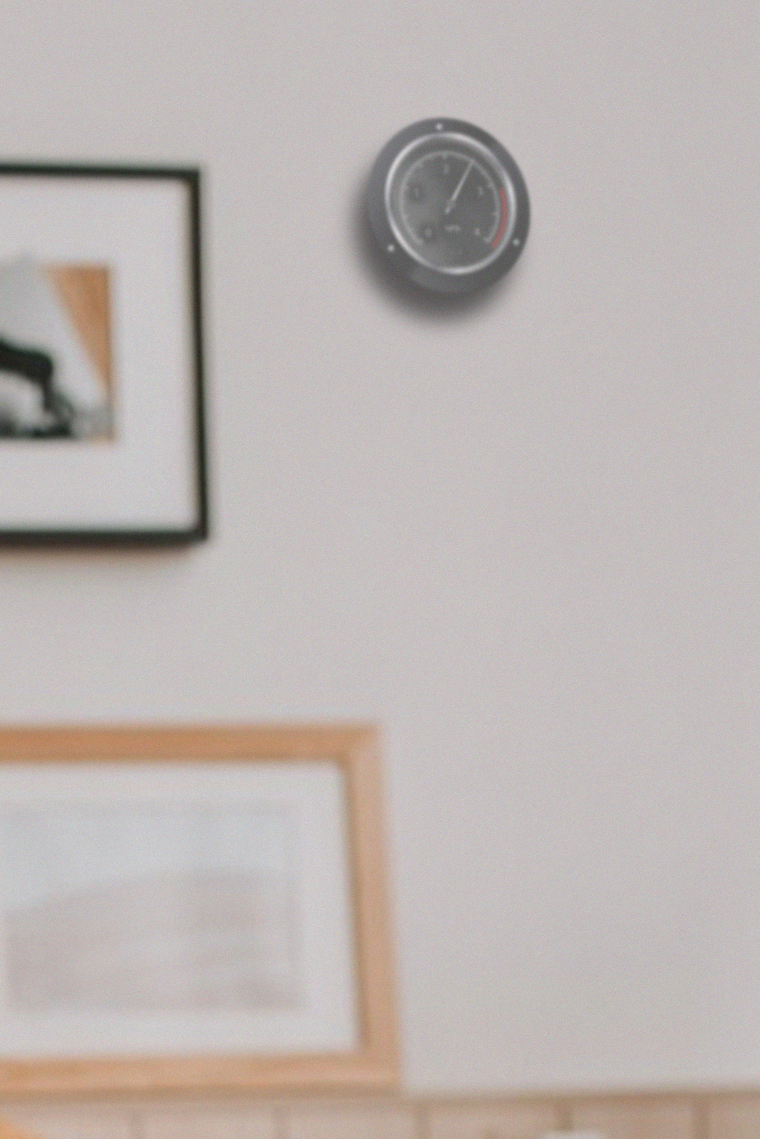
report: 2.5 (MPa)
